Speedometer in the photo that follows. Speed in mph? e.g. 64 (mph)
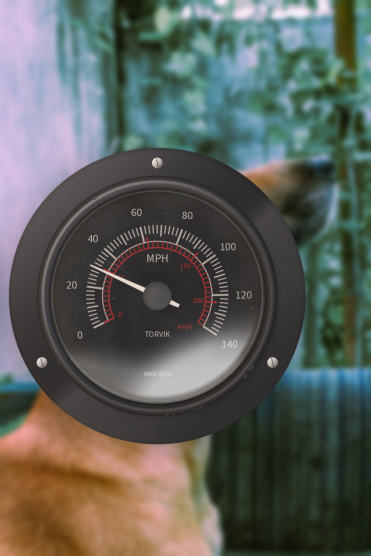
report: 30 (mph)
